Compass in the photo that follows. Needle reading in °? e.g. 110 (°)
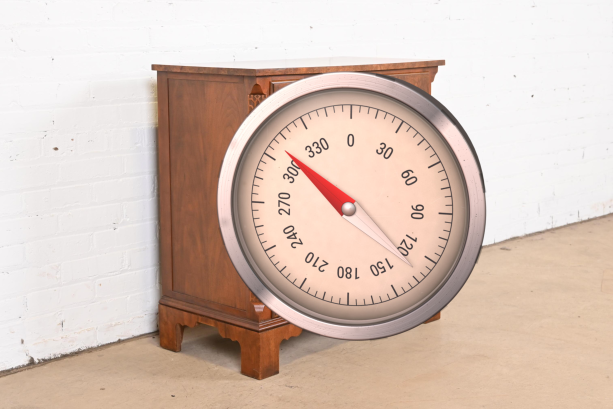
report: 310 (°)
